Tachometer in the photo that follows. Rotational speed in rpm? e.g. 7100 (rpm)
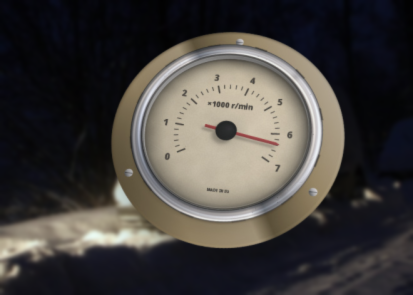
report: 6400 (rpm)
